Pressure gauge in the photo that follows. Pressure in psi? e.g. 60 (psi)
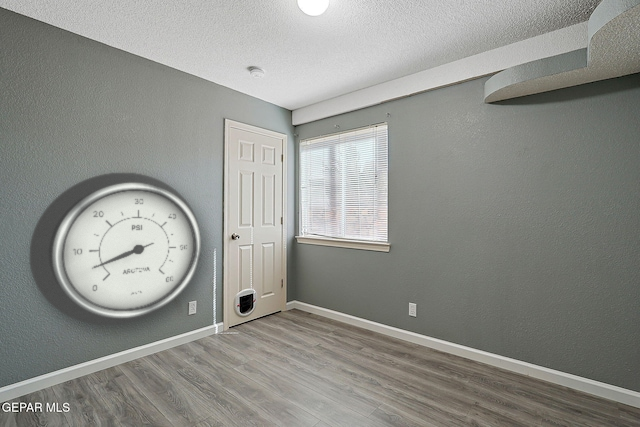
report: 5 (psi)
